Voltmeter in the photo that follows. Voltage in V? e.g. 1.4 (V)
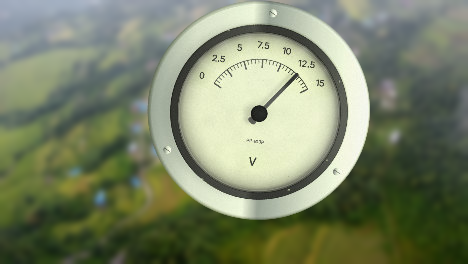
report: 12.5 (V)
